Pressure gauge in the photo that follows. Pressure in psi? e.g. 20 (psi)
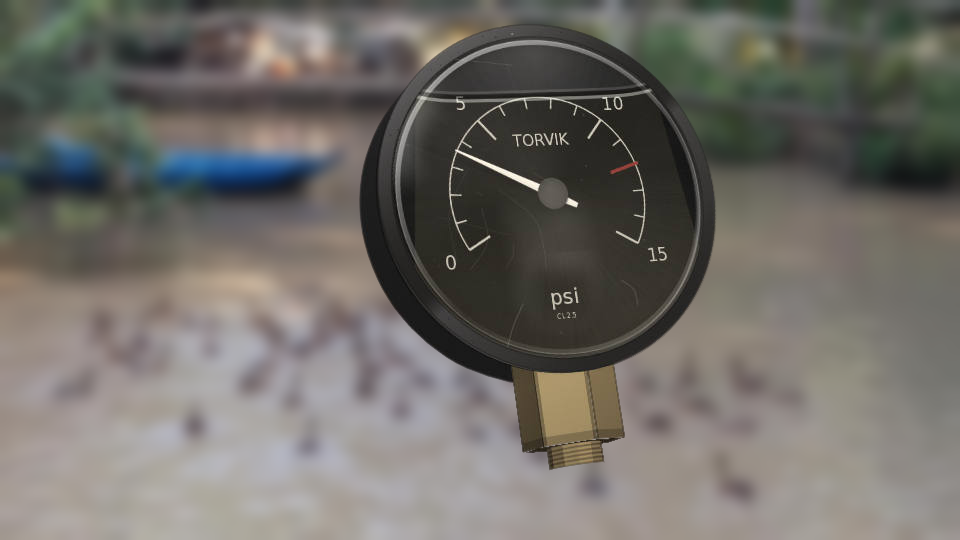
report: 3.5 (psi)
